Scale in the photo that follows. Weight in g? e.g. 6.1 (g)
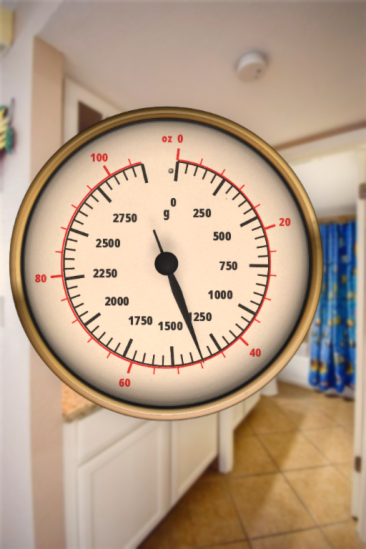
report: 1350 (g)
